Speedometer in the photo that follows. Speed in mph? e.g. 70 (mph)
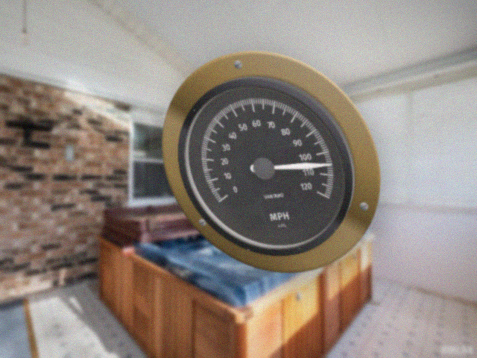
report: 105 (mph)
